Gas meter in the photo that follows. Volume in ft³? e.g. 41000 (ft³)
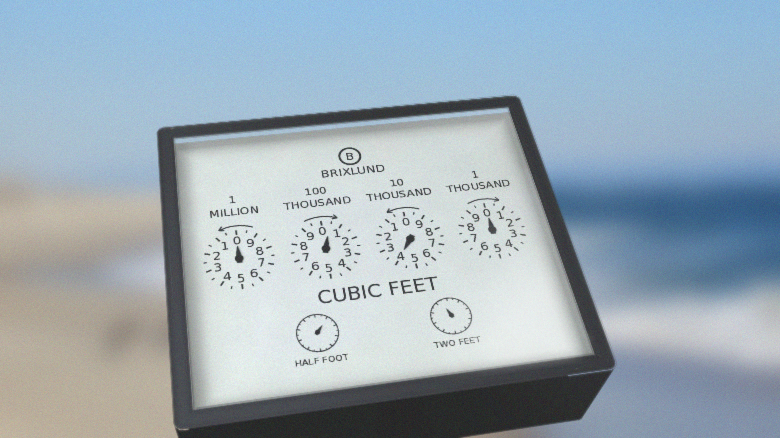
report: 4000 (ft³)
